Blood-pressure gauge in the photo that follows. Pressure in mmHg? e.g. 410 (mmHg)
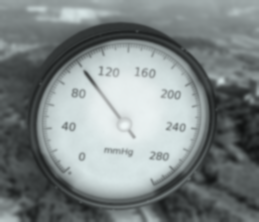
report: 100 (mmHg)
